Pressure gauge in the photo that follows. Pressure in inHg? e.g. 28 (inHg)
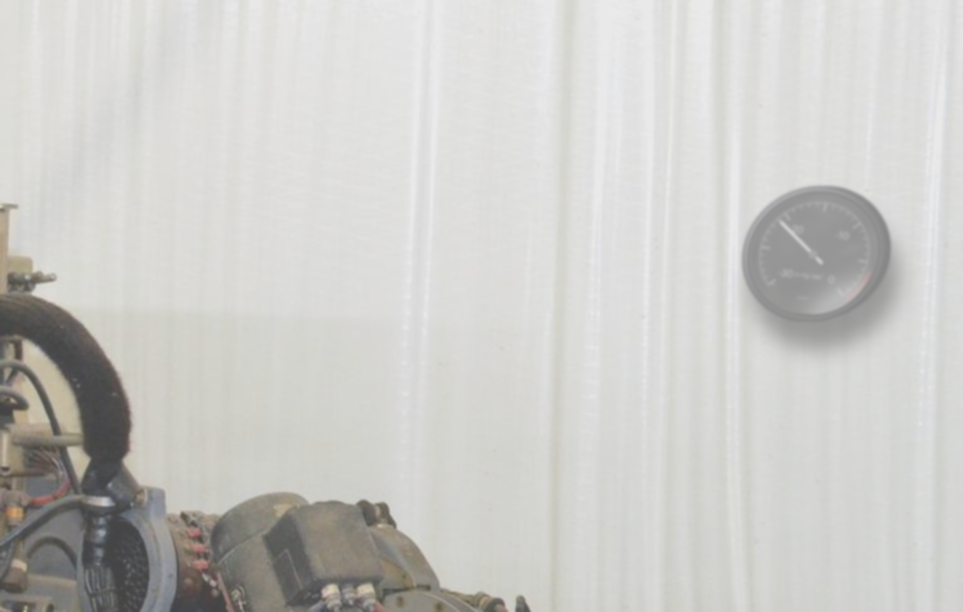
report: -21 (inHg)
